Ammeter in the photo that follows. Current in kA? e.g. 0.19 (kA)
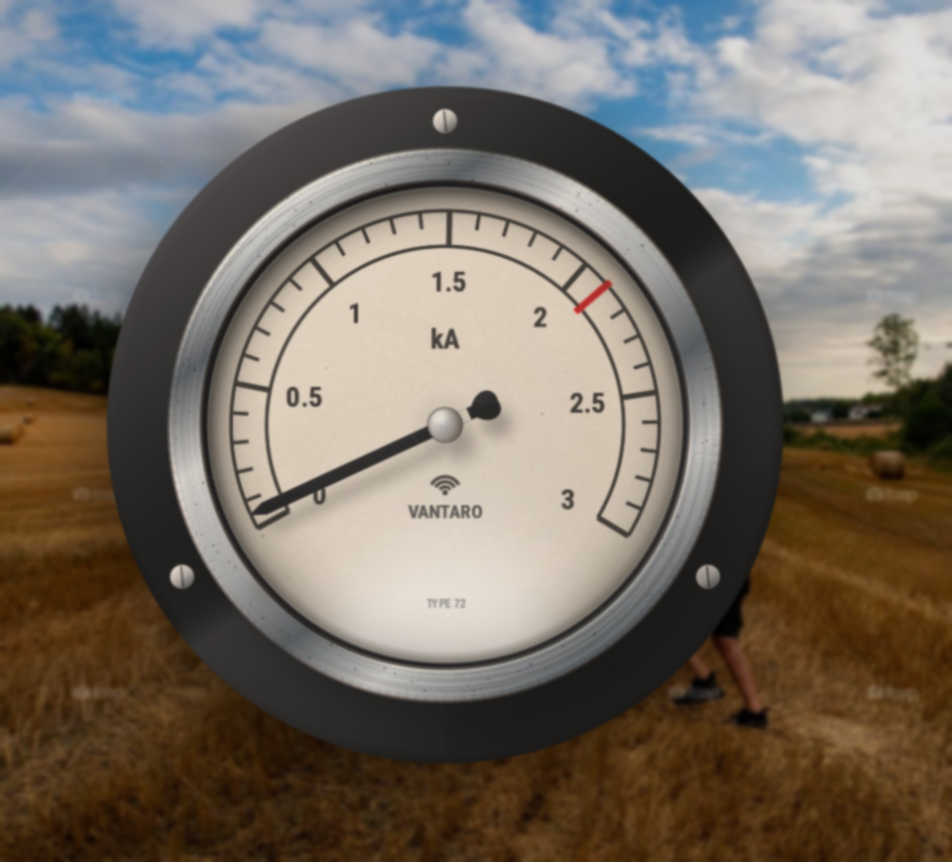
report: 0.05 (kA)
